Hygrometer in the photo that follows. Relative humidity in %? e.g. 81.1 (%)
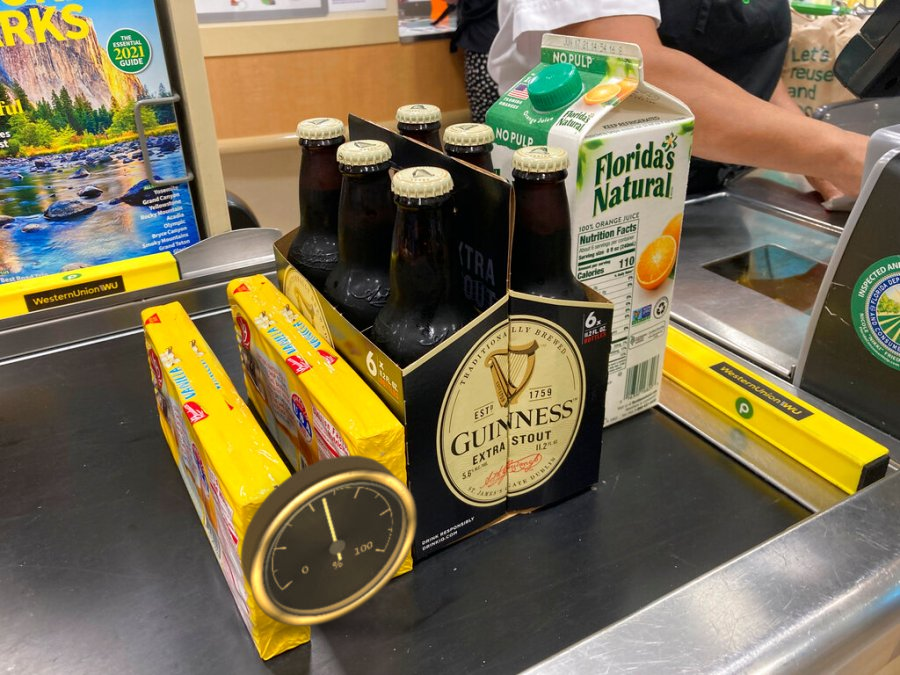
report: 45 (%)
